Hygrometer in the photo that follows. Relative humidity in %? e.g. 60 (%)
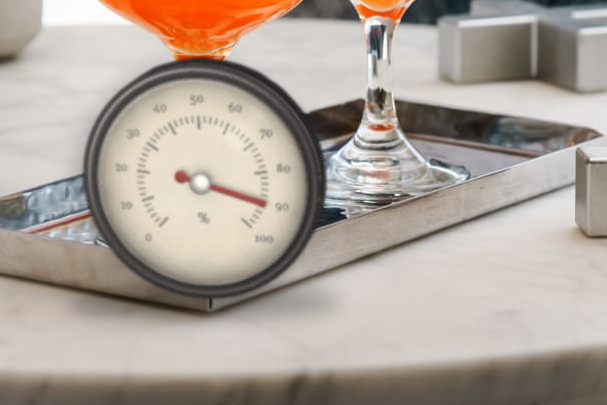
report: 90 (%)
